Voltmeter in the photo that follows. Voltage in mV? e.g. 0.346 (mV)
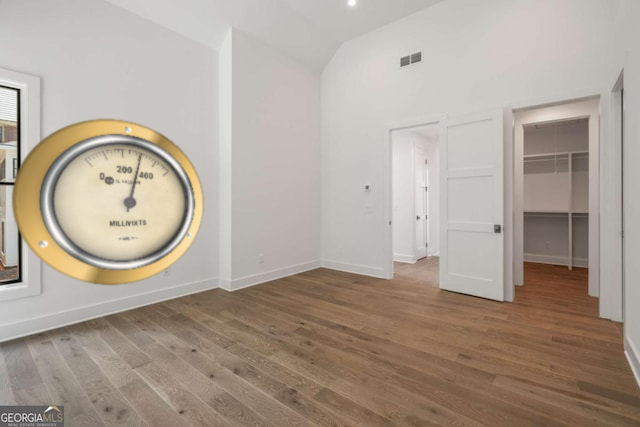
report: 300 (mV)
